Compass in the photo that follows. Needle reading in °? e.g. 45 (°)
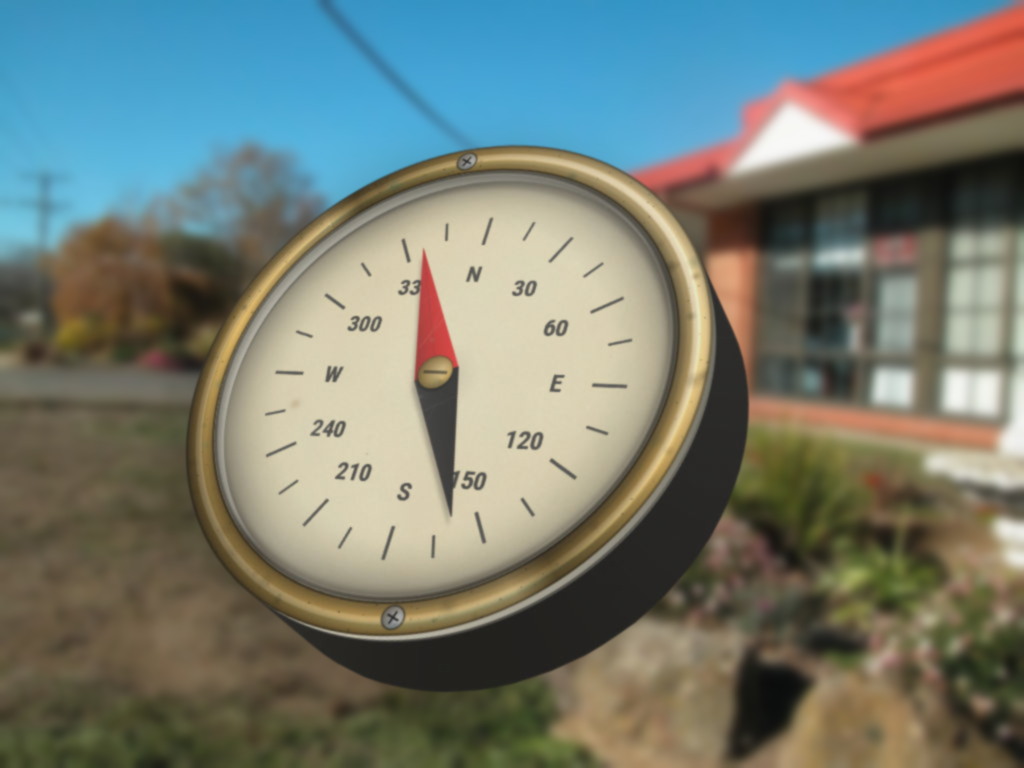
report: 337.5 (°)
